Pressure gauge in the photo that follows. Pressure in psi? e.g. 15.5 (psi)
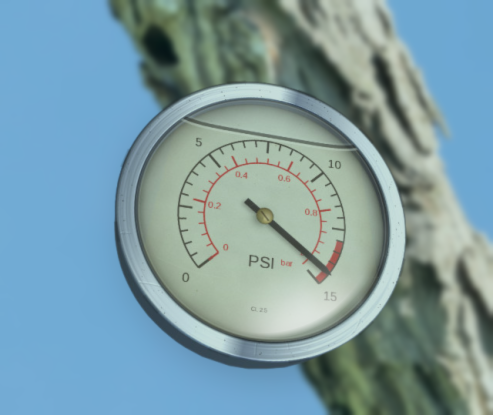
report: 14.5 (psi)
